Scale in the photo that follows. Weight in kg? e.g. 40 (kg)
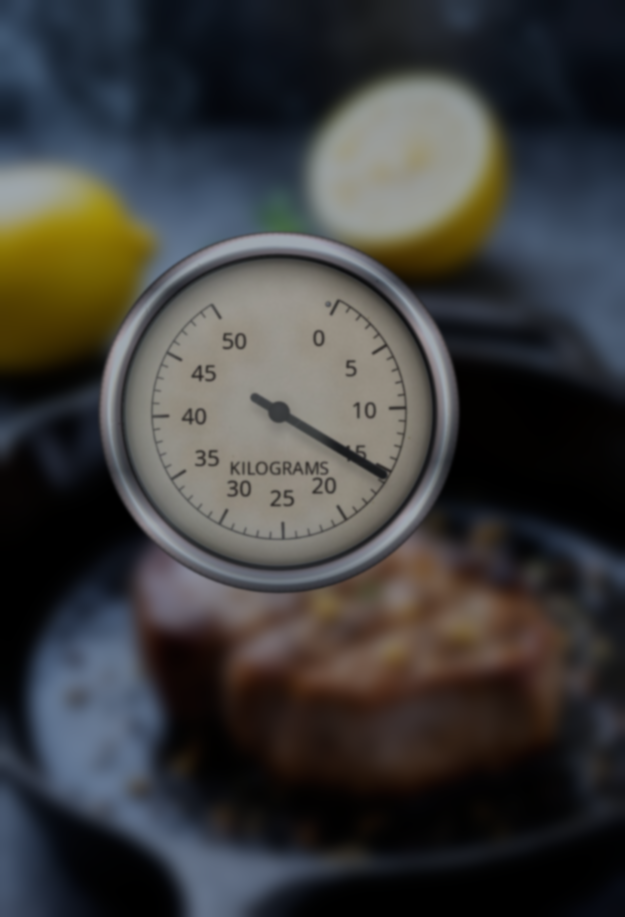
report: 15.5 (kg)
